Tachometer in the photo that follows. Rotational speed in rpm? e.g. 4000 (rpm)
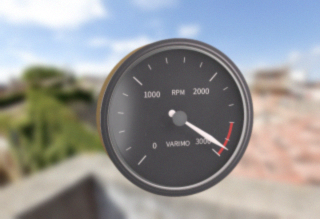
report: 2900 (rpm)
